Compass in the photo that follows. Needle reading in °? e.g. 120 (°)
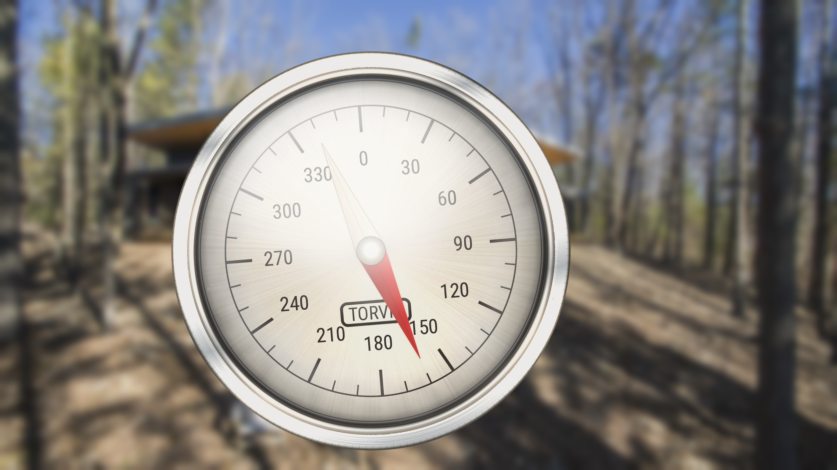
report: 160 (°)
